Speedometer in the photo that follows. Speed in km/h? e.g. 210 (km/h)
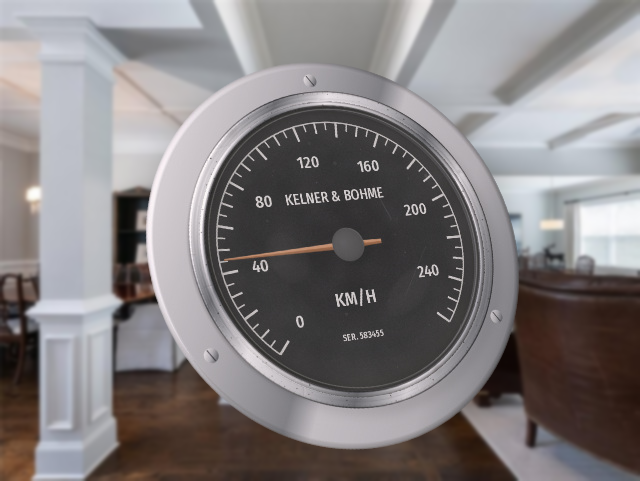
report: 45 (km/h)
